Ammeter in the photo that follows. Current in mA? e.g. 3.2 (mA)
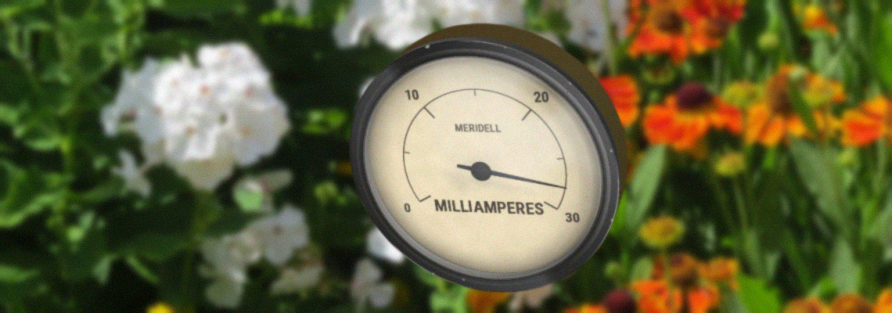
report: 27.5 (mA)
